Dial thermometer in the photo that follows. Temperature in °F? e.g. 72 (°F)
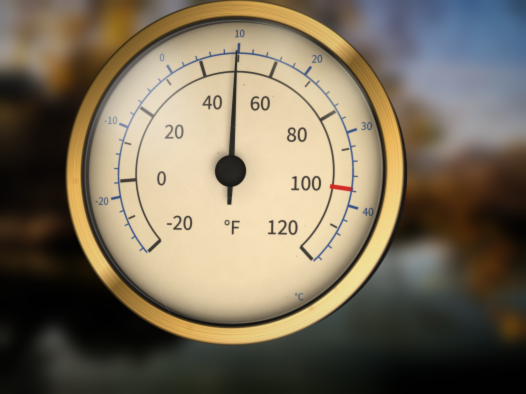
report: 50 (°F)
